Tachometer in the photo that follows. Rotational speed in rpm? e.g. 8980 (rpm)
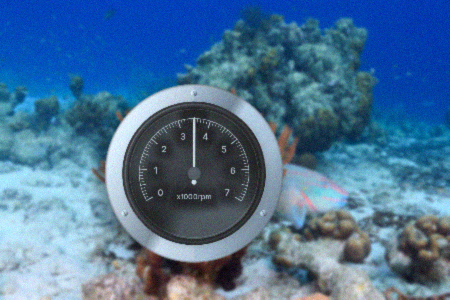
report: 3500 (rpm)
